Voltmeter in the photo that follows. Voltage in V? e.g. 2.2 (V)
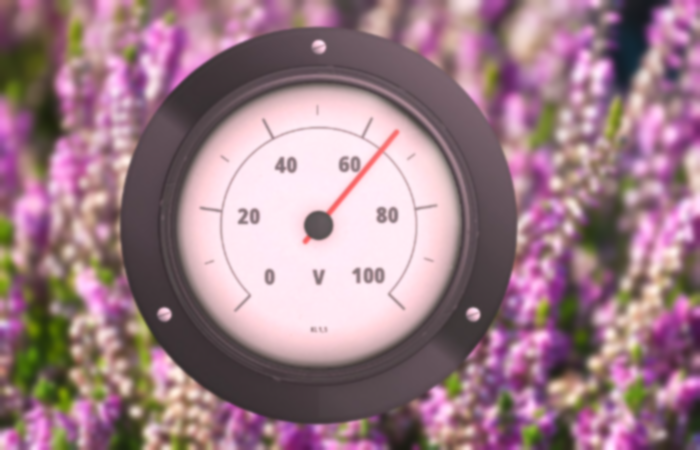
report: 65 (V)
